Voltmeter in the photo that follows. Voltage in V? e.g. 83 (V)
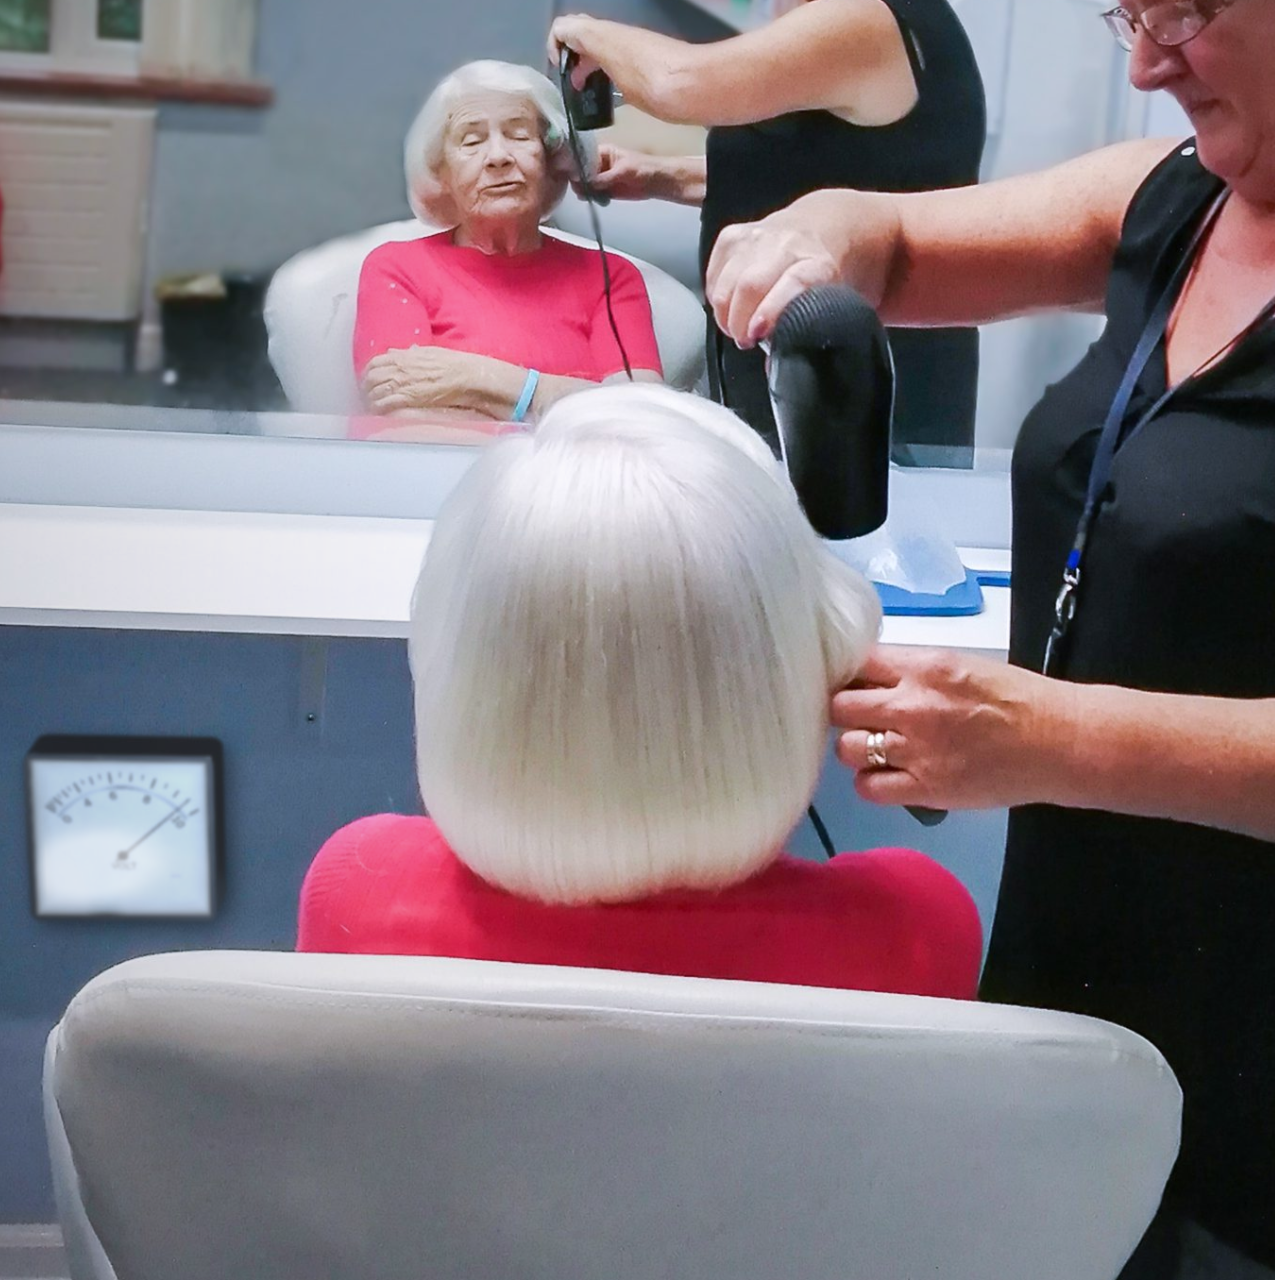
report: 9.5 (V)
